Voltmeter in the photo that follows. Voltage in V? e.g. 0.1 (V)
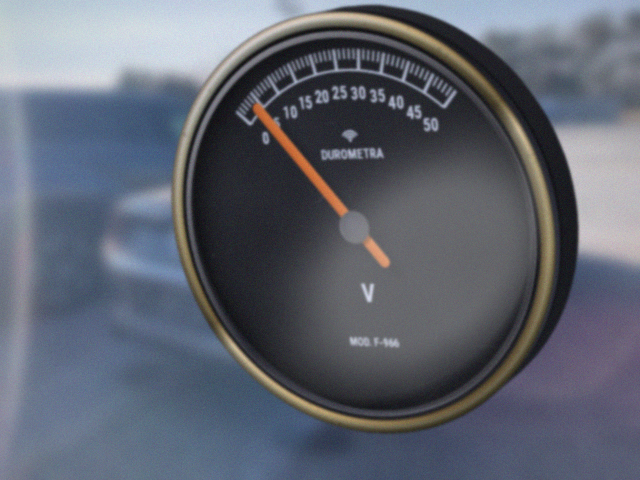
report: 5 (V)
